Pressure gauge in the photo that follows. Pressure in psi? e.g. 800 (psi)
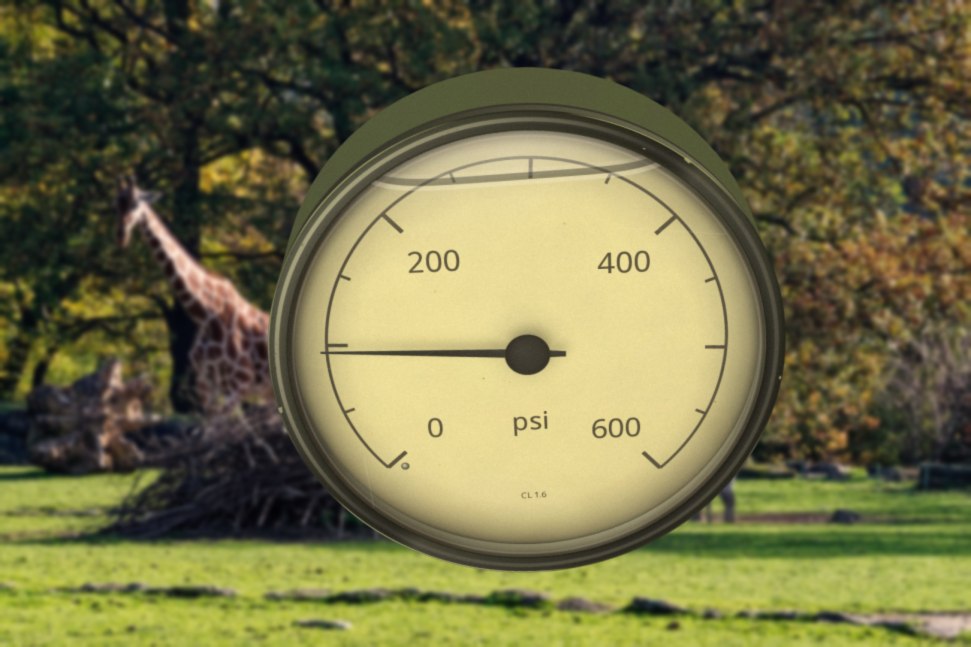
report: 100 (psi)
